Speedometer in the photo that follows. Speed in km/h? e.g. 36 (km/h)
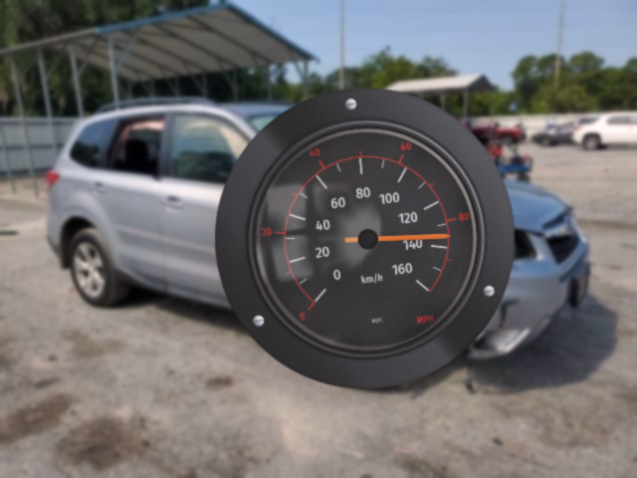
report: 135 (km/h)
